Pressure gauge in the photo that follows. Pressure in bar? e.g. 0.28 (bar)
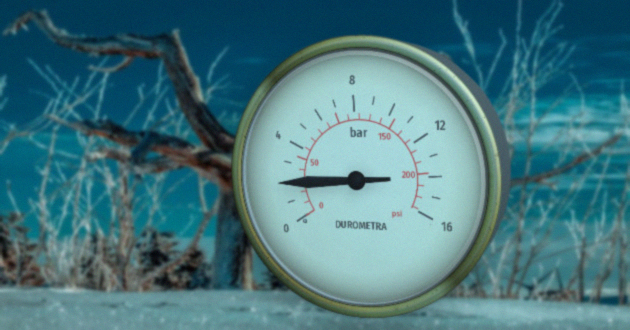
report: 2 (bar)
